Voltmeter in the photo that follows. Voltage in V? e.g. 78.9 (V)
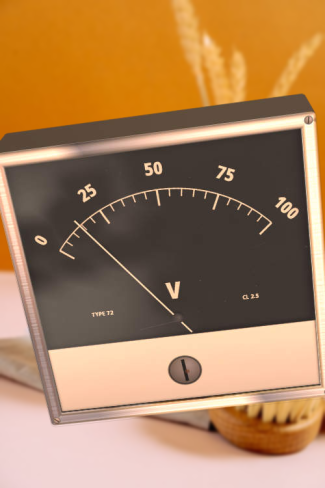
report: 15 (V)
